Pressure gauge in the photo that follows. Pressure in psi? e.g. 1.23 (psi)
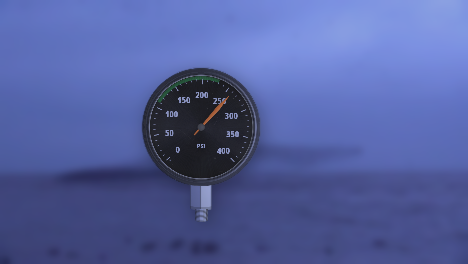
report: 260 (psi)
